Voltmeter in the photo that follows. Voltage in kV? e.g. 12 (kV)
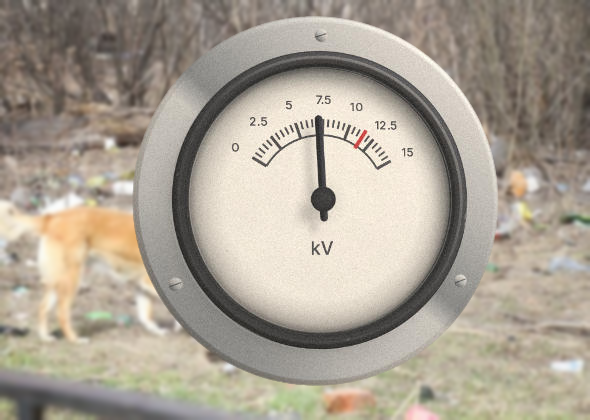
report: 7 (kV)
